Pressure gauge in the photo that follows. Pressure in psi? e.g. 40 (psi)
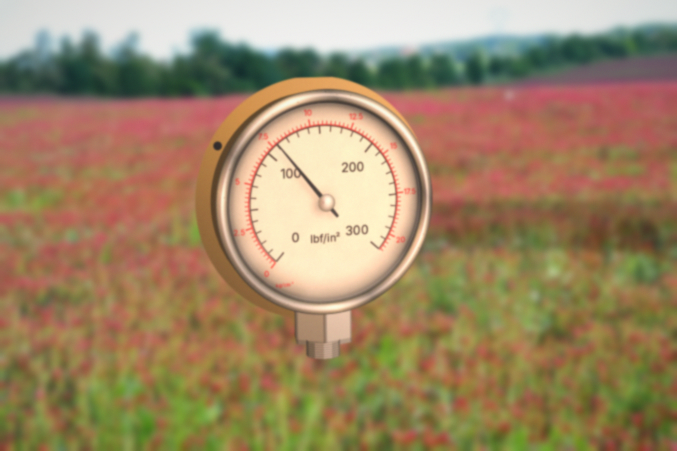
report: 110 (psi)
